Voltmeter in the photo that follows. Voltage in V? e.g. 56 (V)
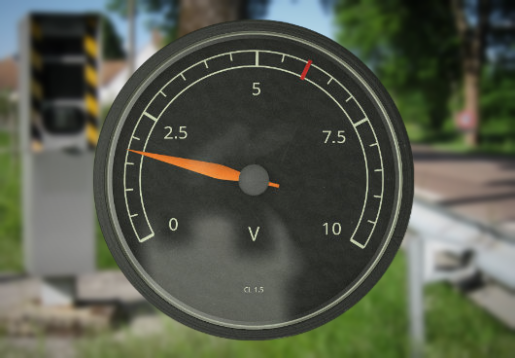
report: 1.75 (V)
